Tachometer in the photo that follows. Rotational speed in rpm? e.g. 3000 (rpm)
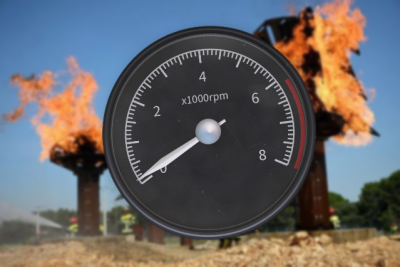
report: 100 (rpm)
